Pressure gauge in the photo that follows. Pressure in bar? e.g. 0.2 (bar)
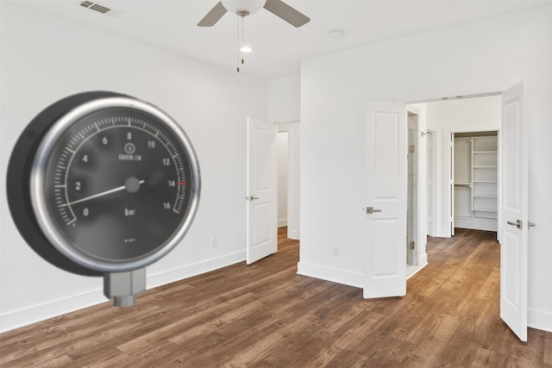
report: 1 (bar)
